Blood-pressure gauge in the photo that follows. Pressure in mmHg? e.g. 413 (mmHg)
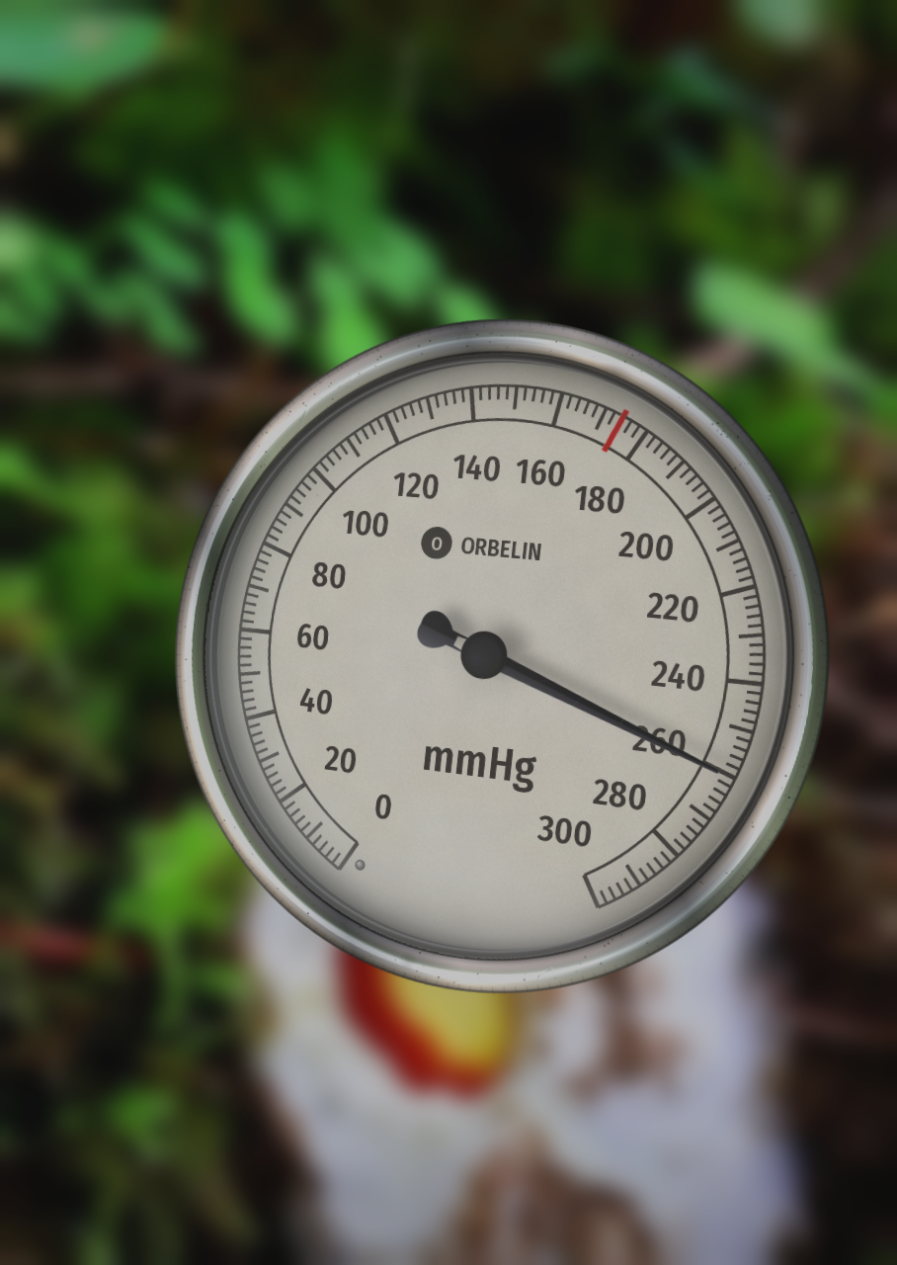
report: 260 (mmHg)
